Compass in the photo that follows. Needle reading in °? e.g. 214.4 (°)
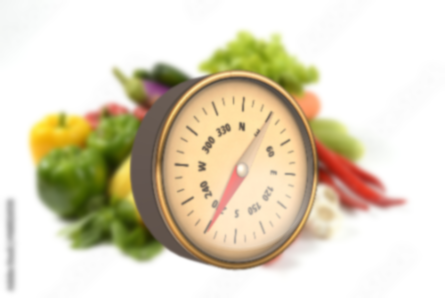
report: 210 (°)
